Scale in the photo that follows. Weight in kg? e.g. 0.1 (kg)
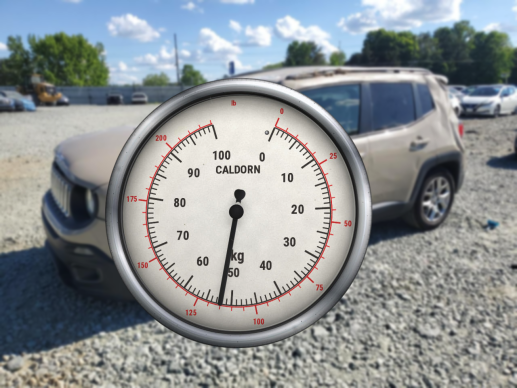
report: 52 (kg)
